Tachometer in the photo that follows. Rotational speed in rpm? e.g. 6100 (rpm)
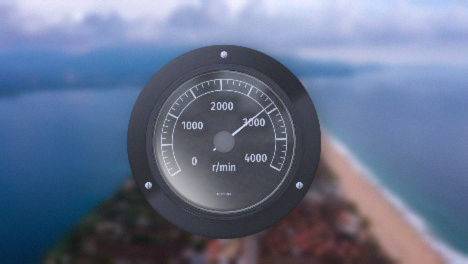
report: 2900 (rpm)
